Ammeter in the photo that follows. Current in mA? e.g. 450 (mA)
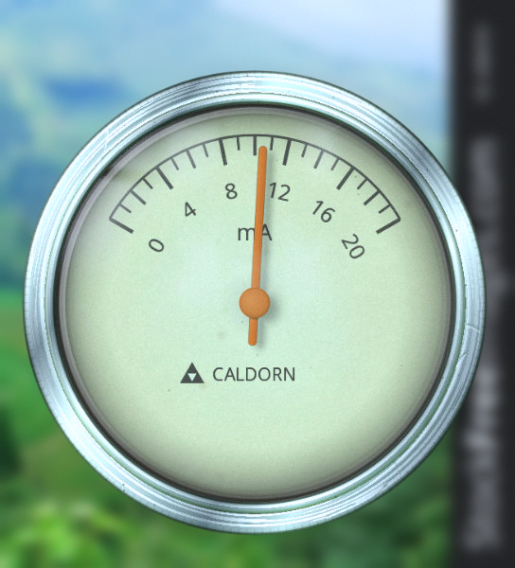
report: 10.5 (mA)
